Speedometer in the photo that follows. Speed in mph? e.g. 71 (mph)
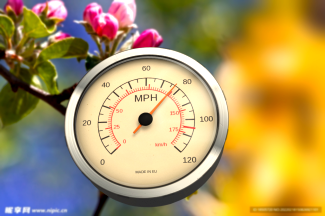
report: 77.5 (mph)
